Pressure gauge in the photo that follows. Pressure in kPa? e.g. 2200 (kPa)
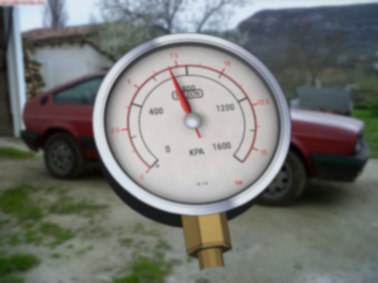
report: 700 (kPa)
